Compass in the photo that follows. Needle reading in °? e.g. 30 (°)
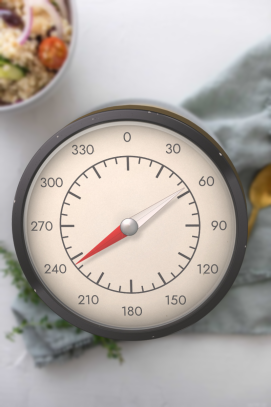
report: 235 (°)
